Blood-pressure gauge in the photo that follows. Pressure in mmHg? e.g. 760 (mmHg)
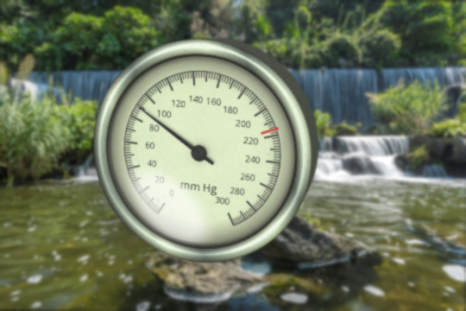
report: 90 (mmHg)
